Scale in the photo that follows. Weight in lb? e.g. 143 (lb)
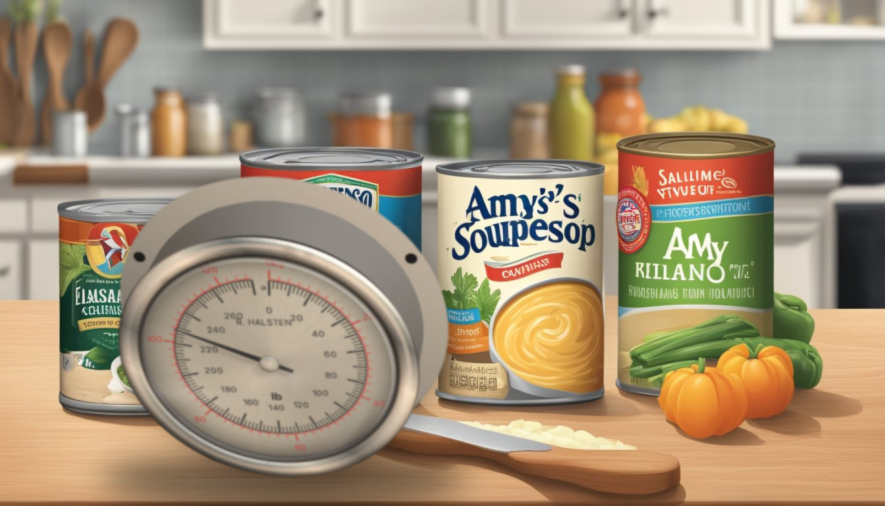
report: 230 (lb)
